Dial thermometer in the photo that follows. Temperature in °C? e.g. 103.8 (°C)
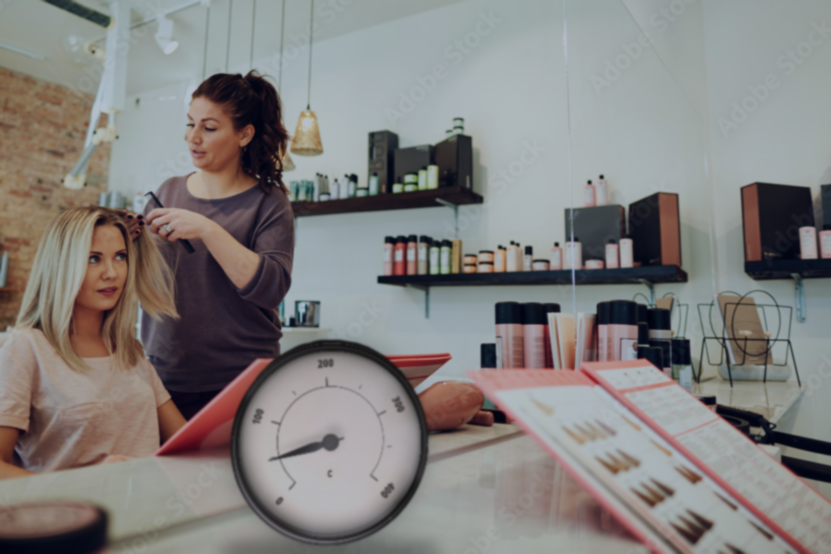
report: 50 (°C)
